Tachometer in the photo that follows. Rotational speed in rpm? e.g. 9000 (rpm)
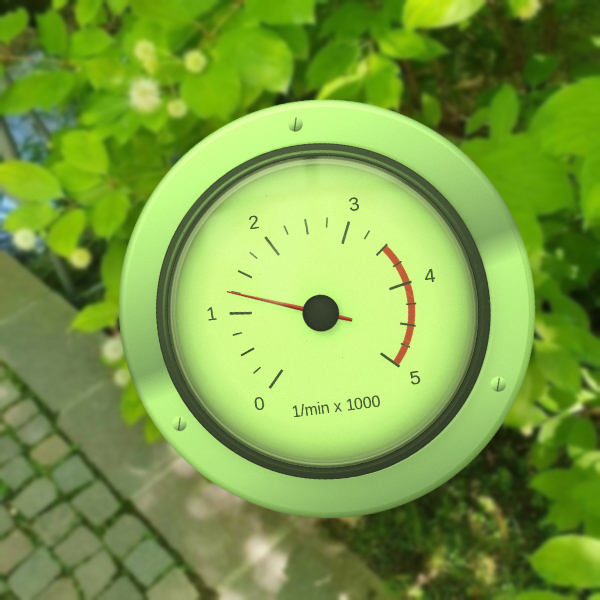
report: 1250 (rpm)
